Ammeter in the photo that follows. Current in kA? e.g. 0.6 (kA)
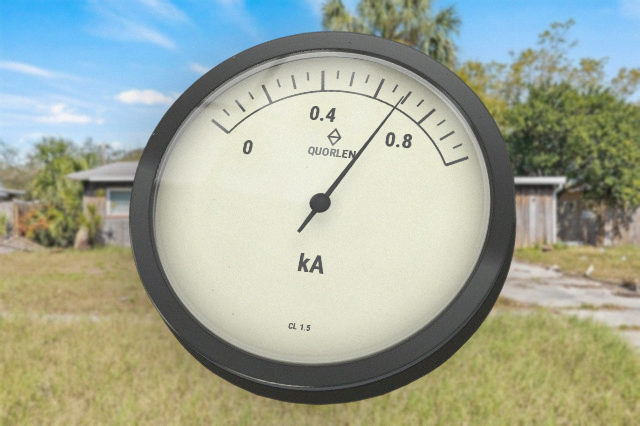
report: 0.7 (kA)
